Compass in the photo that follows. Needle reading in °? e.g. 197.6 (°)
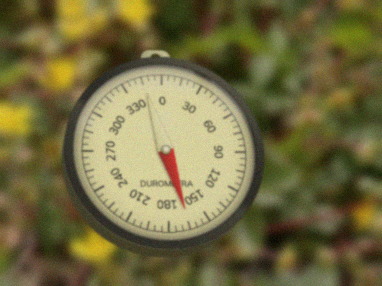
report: 165 (°)
